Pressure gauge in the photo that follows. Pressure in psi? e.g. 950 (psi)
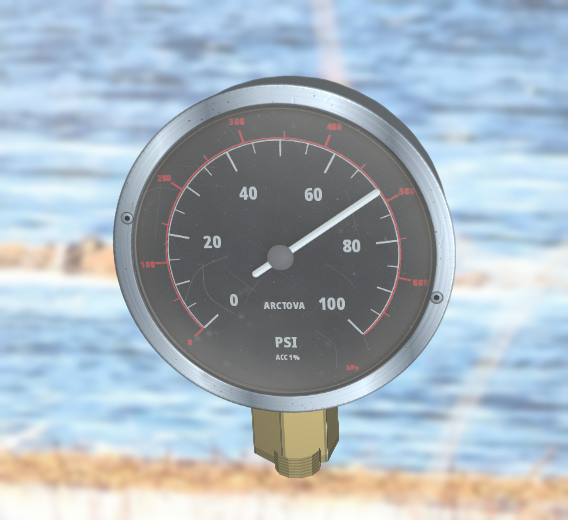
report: 70 (psi)
